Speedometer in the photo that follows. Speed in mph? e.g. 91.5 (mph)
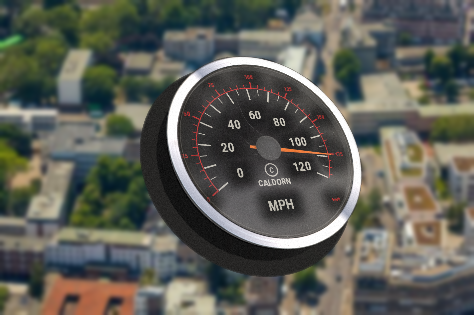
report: 110 (mph)
